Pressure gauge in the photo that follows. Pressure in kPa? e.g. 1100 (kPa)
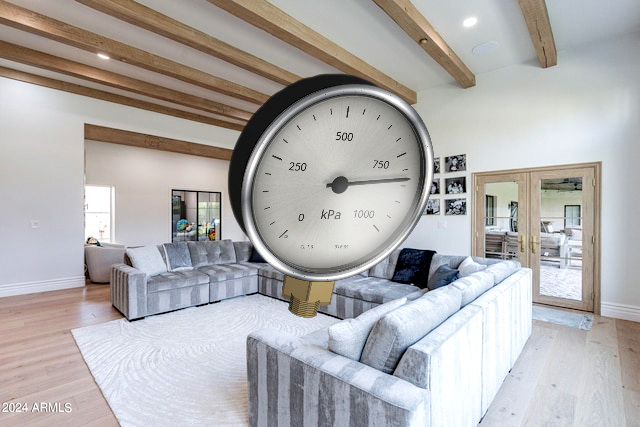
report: 825 (kPa)
